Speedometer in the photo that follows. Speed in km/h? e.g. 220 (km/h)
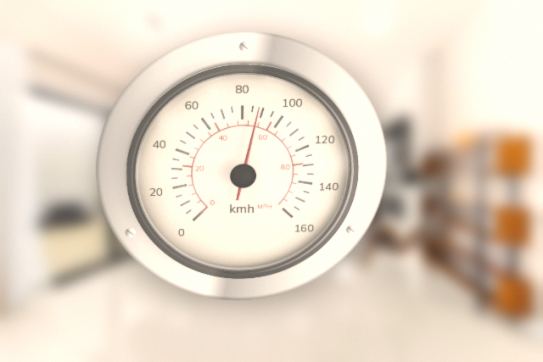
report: 87.5 (km/h)
